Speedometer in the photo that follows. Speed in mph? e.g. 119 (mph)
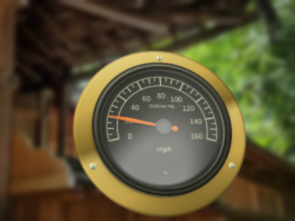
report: 20 (mph)
